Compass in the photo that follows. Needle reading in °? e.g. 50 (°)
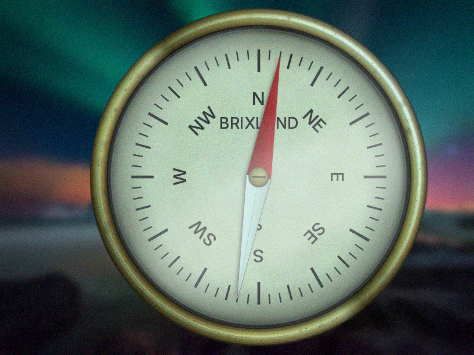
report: 10 (°)
